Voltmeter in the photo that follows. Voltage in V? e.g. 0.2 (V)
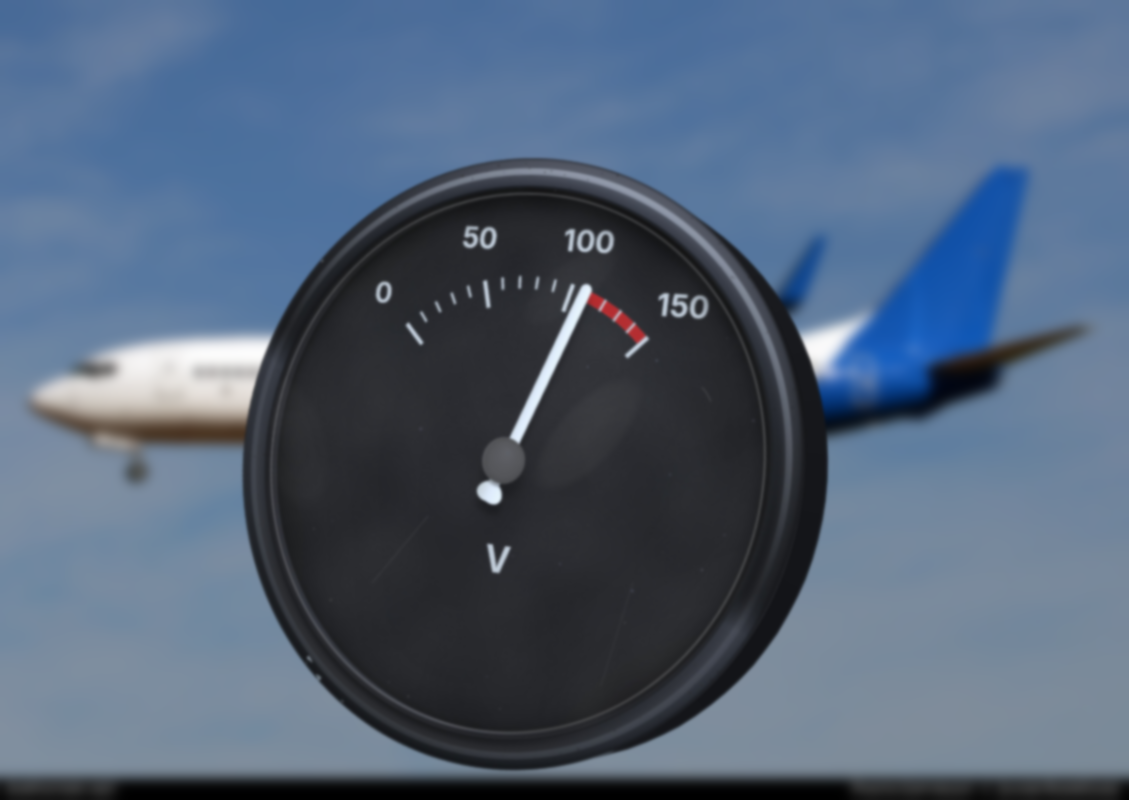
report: 110 (V)
